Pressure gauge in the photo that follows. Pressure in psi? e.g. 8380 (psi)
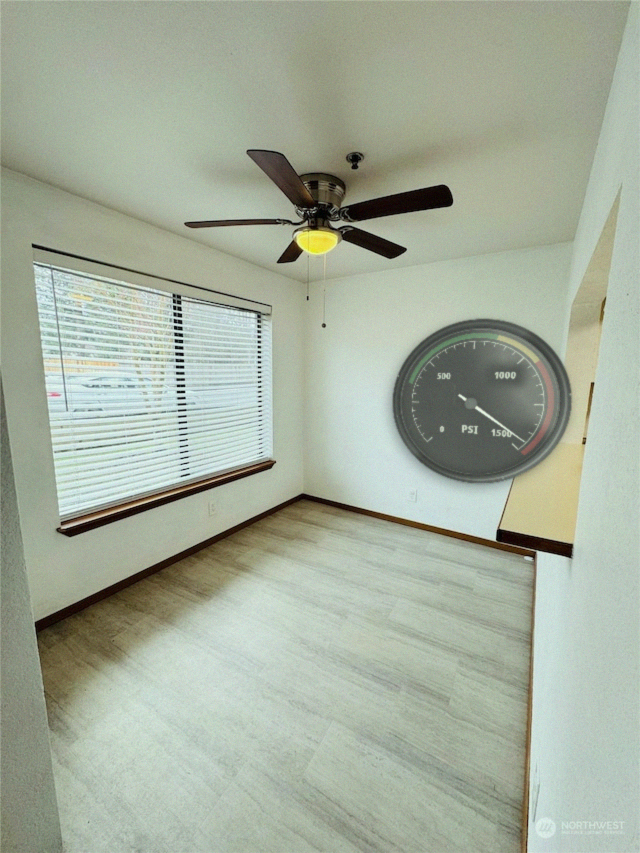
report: 1450 (psi)
